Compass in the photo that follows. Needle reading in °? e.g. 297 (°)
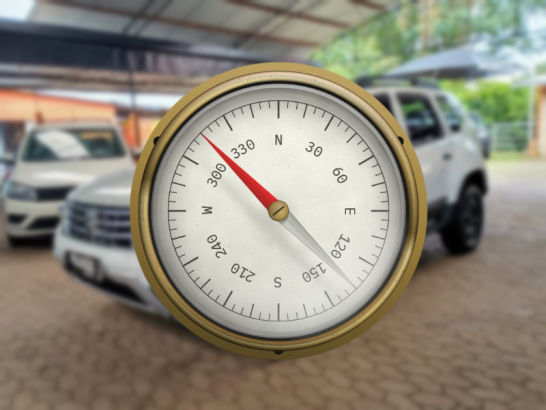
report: 315 (°)
